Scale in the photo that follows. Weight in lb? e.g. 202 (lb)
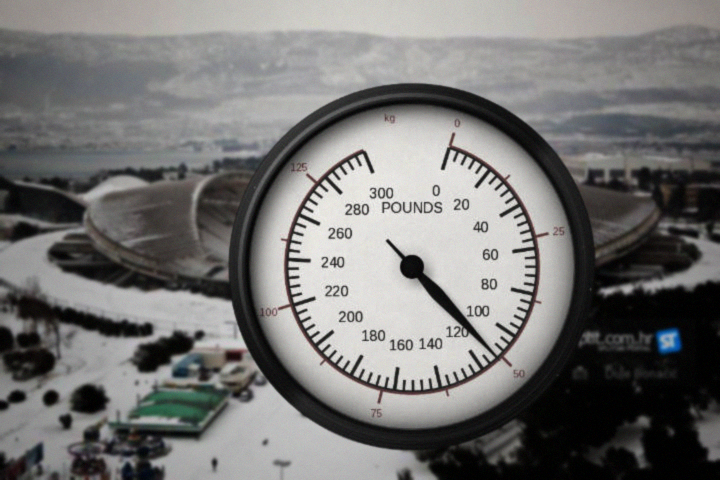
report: 112 (lb)
